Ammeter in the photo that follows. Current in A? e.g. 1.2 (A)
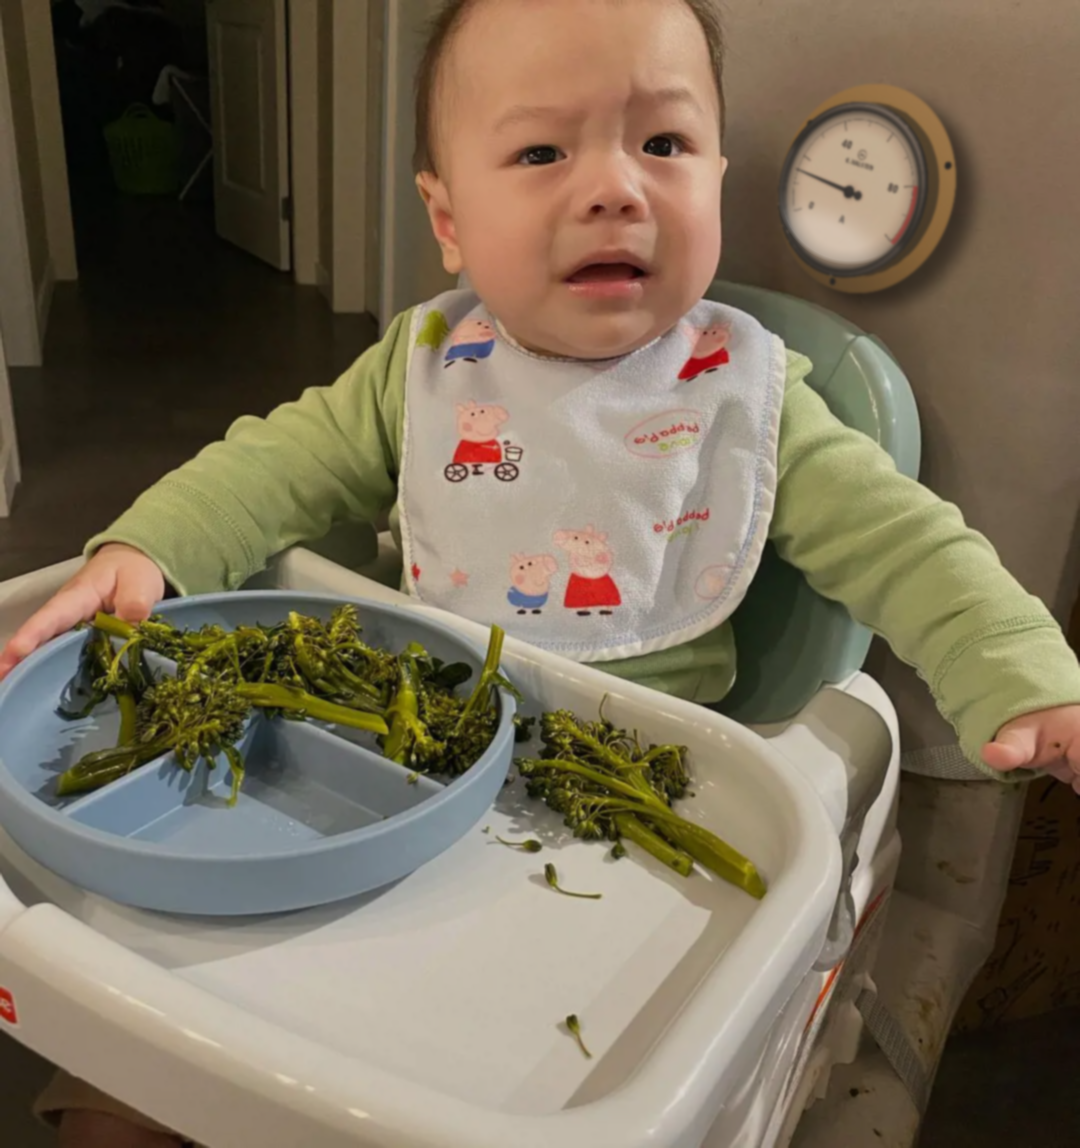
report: 15 (A)
